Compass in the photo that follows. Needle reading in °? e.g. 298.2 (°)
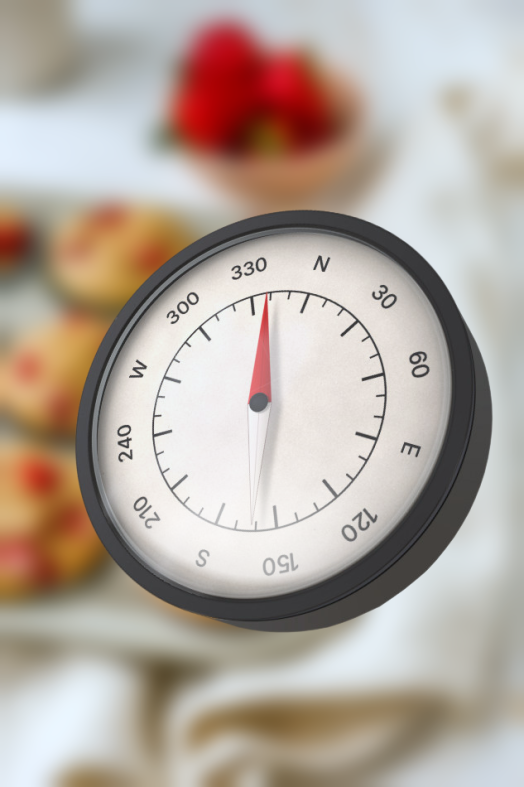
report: 340 (°)
